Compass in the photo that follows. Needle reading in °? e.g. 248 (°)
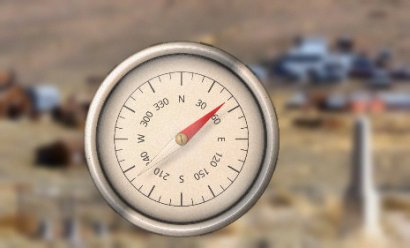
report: 50 (°)
